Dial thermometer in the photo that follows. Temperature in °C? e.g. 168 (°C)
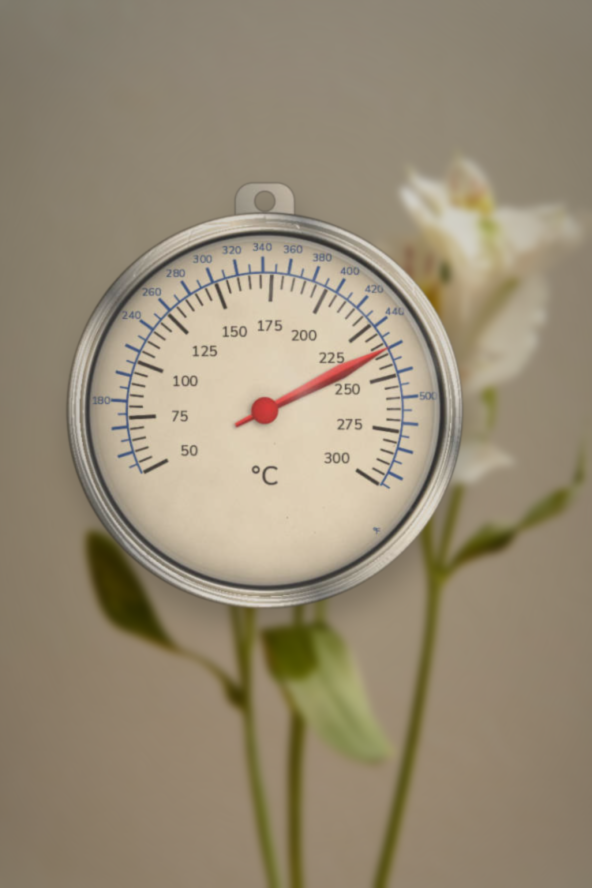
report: 237.5 (°C)
